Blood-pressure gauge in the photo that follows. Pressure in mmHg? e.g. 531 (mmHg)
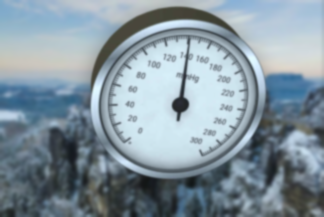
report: 140 (mmHg)
